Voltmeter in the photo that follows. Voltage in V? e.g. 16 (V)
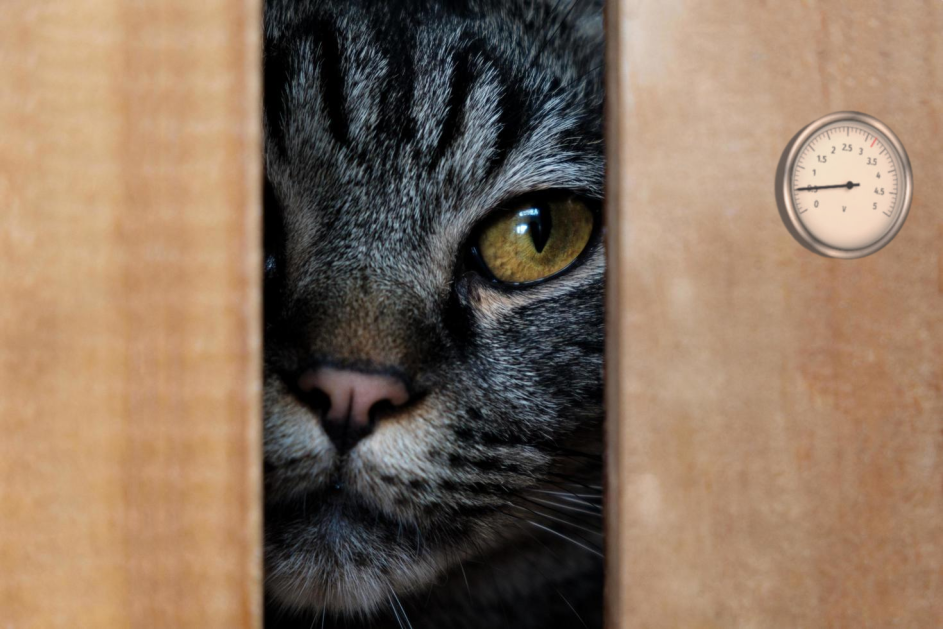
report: 0.5 (V)
